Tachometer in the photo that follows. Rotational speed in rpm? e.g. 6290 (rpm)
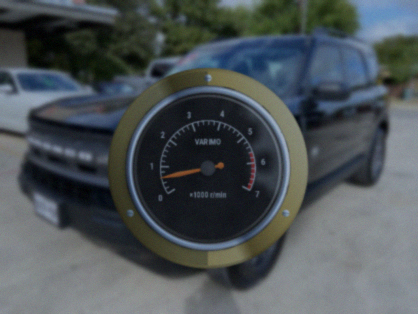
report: 600 (rpm)
